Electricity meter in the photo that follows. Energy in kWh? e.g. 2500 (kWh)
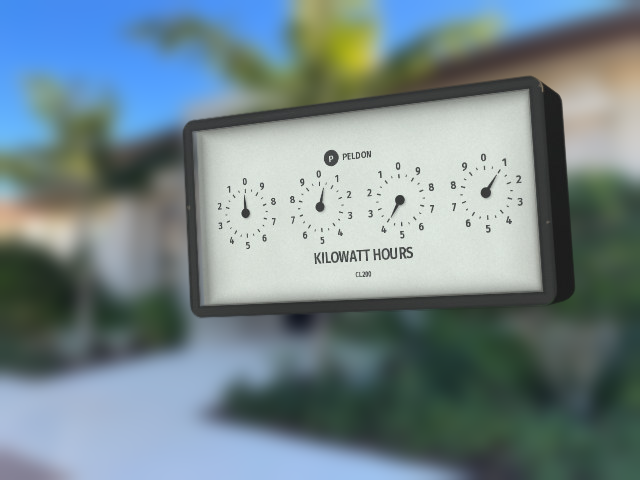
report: 41 (kWh)
